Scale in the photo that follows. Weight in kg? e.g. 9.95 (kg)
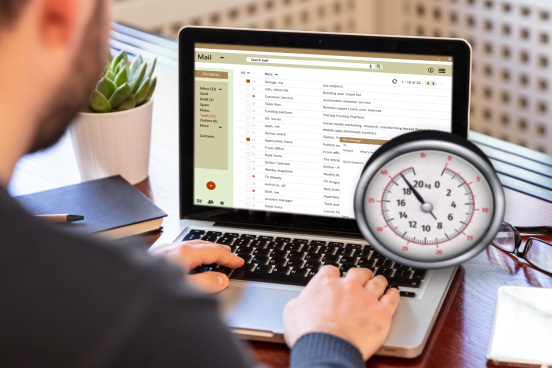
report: 19 (kg)
